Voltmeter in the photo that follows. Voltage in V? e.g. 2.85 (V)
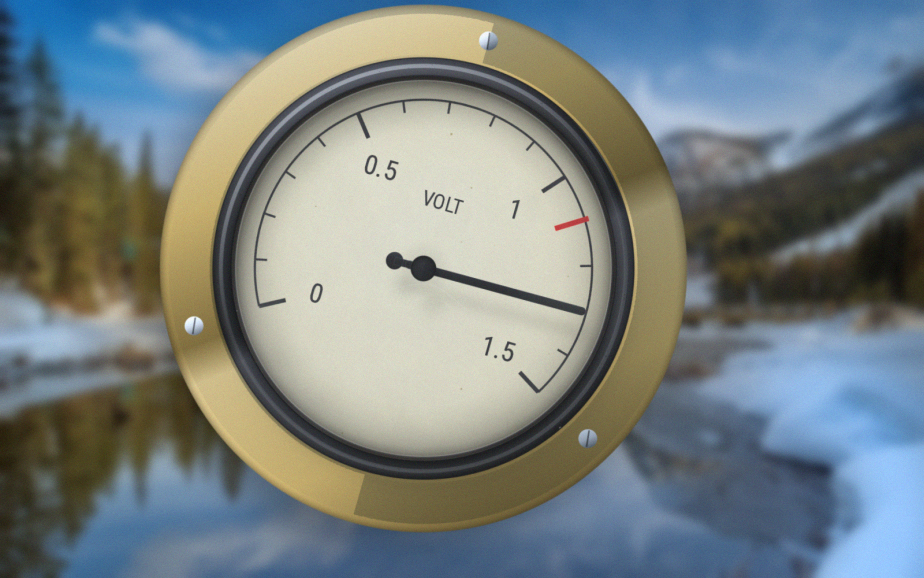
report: 1.3 (V)
